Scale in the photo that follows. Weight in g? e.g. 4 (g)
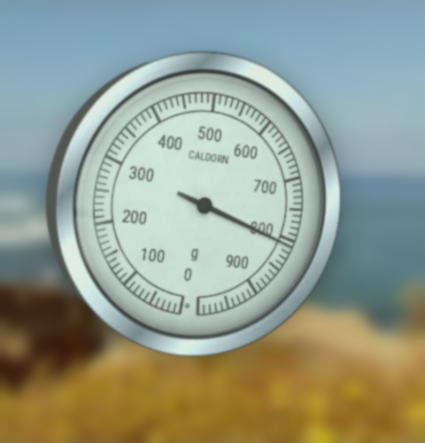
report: 810 (g)
